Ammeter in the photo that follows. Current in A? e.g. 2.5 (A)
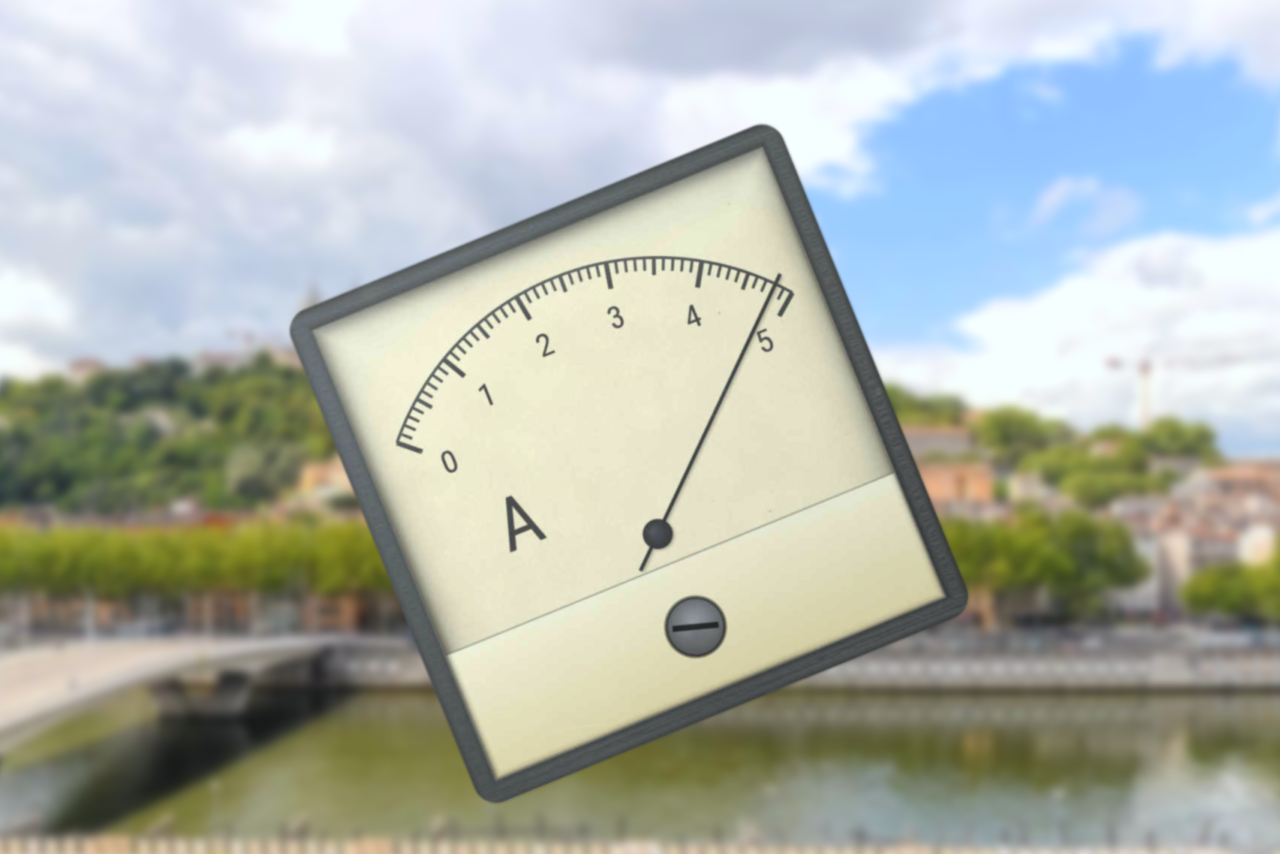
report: 4.8 (A)
